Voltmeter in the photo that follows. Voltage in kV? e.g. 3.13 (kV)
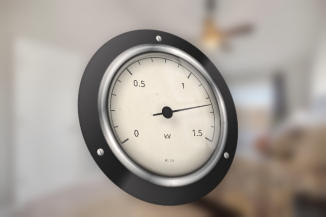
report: 1.25 (kV)
